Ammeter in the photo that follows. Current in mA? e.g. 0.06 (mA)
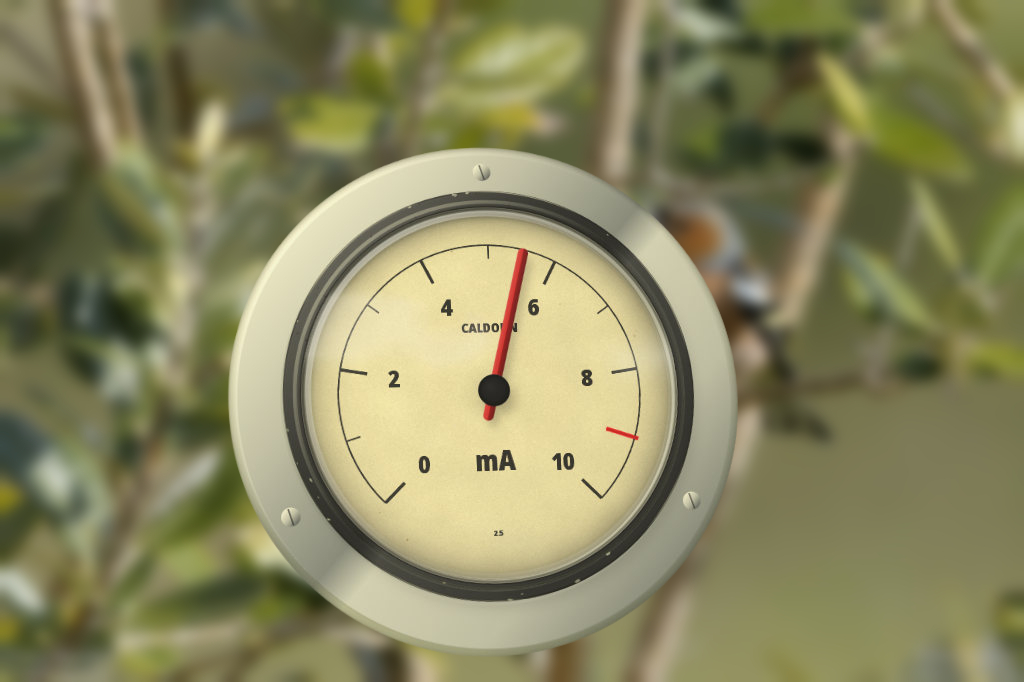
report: 5.5 (mA)
